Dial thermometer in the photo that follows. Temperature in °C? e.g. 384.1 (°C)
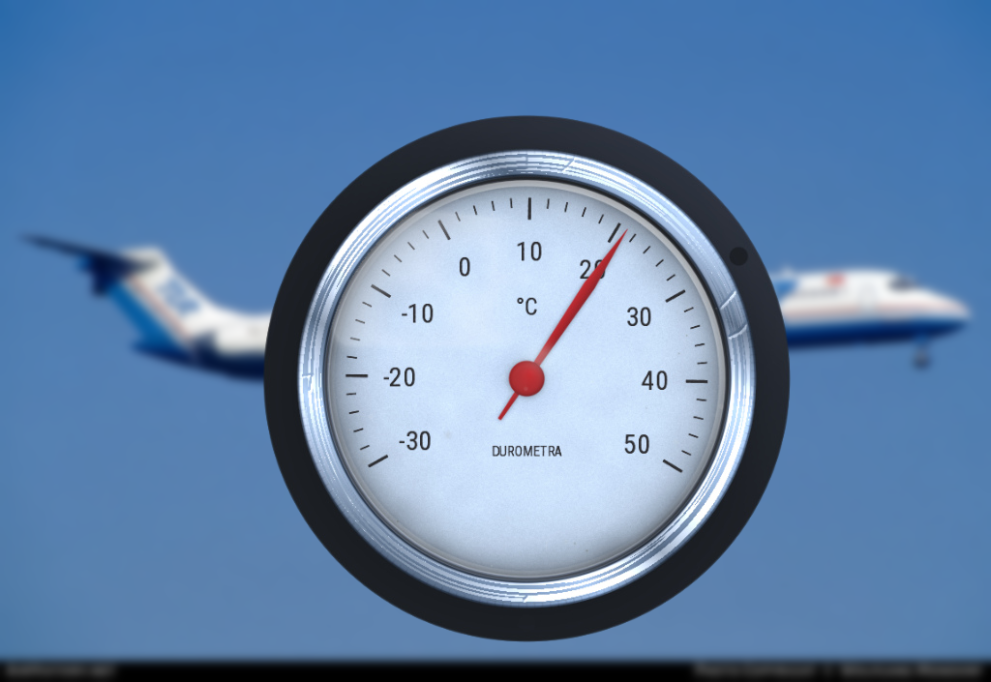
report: 21 (°C)
